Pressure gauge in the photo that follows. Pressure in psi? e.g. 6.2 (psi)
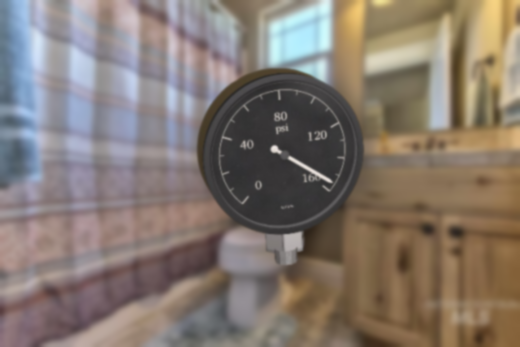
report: 155 (psi)
